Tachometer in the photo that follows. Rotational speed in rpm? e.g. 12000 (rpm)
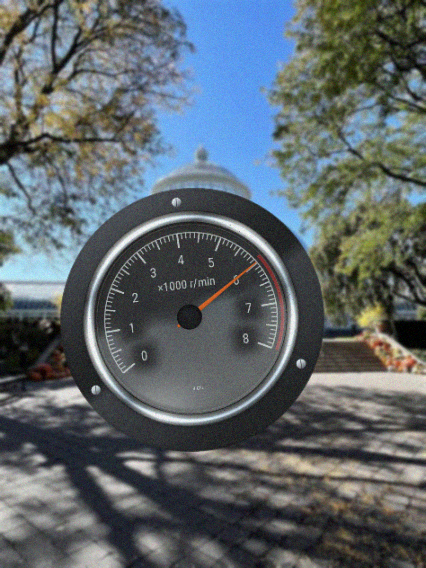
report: 6000 (rpm)
